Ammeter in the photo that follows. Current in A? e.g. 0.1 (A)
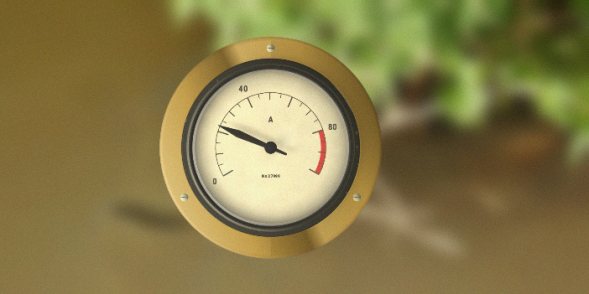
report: 22.5 (A)
